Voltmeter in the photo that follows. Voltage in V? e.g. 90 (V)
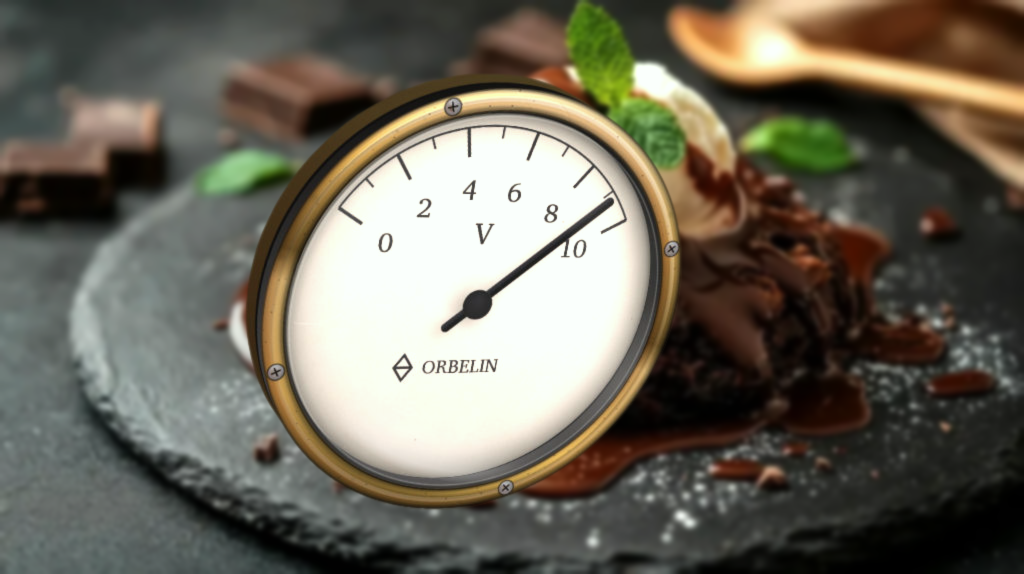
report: 9 (V)
